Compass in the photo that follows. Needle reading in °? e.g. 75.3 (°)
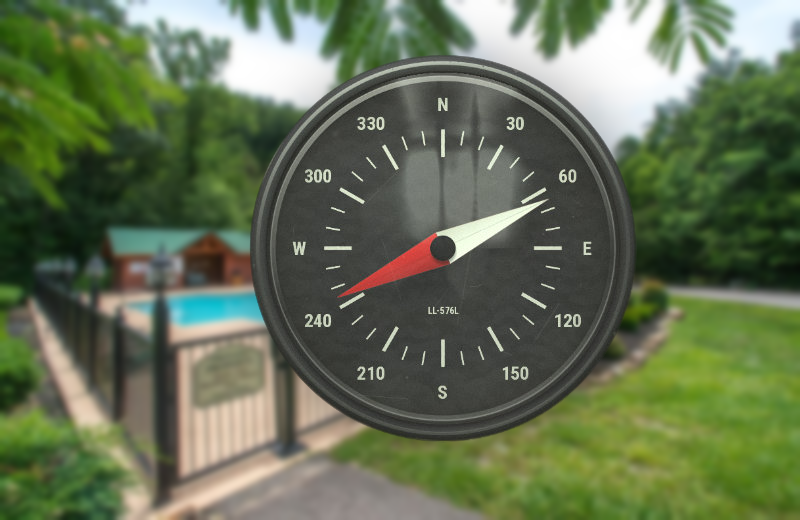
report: 245 (°)
